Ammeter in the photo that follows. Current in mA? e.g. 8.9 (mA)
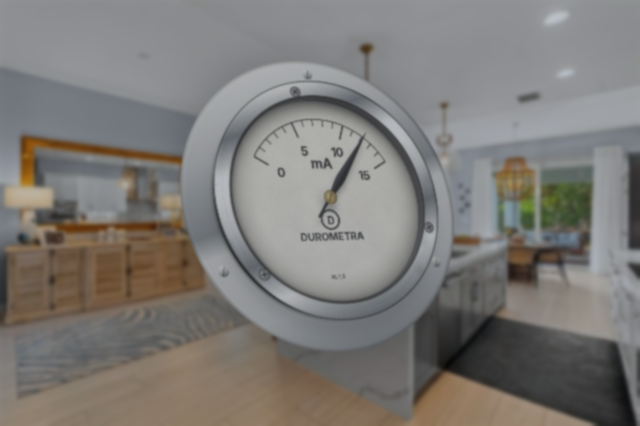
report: 12 (mA)
